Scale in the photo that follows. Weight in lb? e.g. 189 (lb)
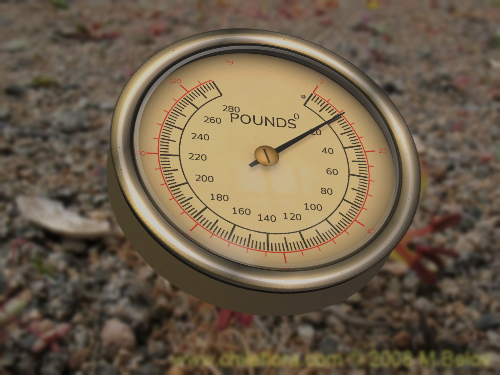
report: 20 (lb)
